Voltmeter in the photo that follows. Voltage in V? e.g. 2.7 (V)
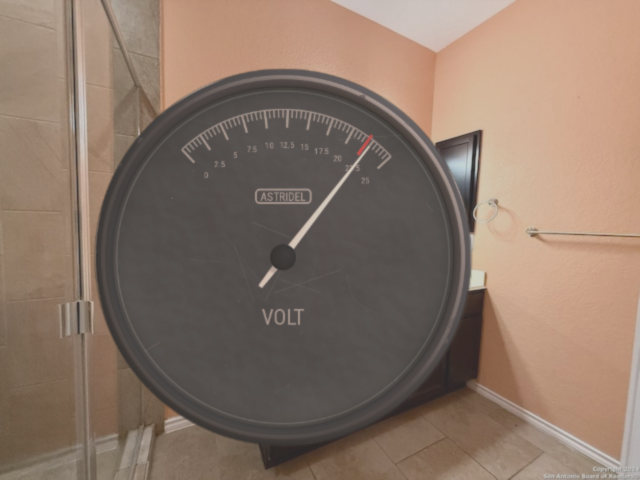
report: 22.5 (V)
